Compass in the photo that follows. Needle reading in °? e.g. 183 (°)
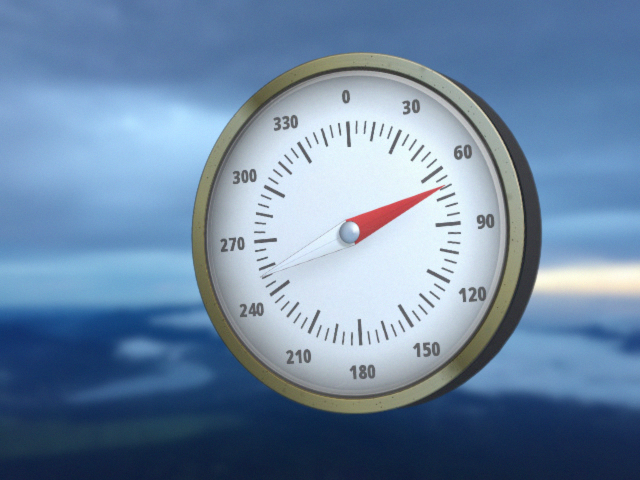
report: 70 (°)
